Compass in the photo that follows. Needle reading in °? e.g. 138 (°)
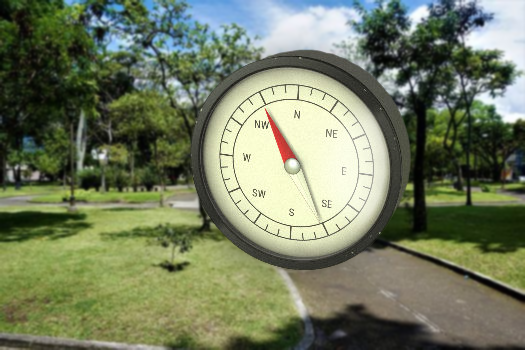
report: 330 (°)
